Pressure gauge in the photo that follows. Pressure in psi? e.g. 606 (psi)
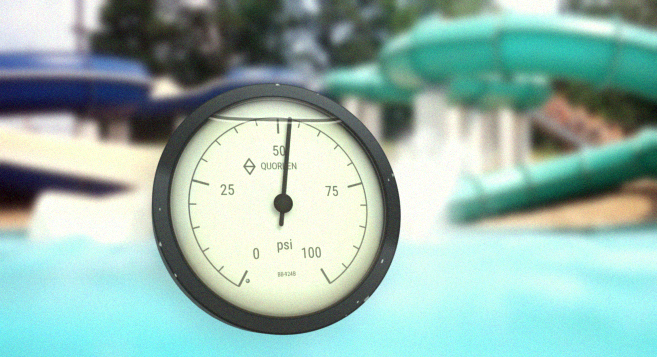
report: 52.5 (psi)
